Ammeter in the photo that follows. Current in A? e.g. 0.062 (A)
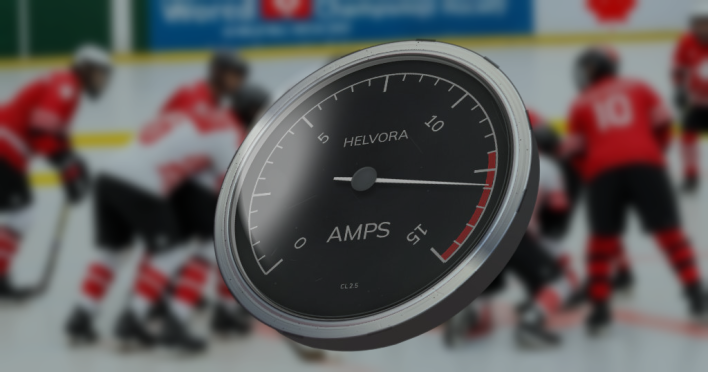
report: 13 (A)
